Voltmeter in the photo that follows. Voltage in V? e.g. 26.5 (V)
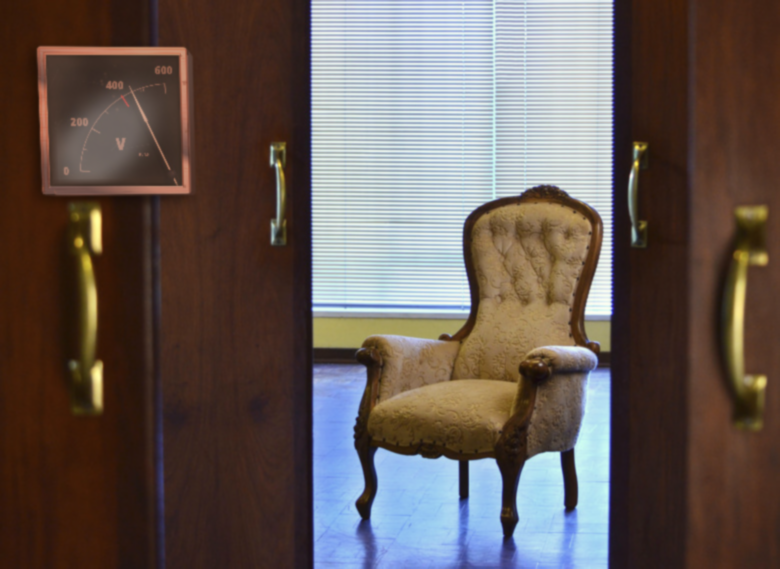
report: 450 (V)
